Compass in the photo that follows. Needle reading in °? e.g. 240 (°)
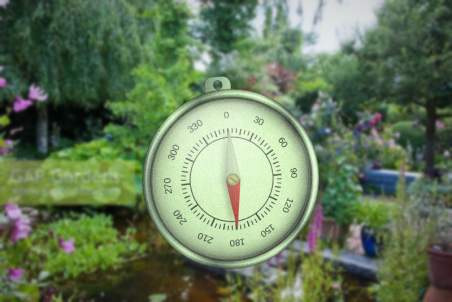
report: 180 (°)
